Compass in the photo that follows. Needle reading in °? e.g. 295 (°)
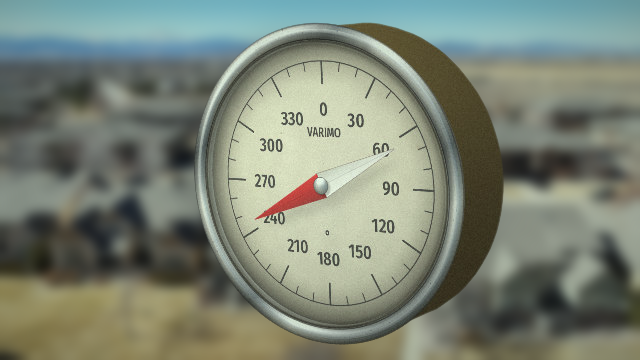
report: 245 (°)
